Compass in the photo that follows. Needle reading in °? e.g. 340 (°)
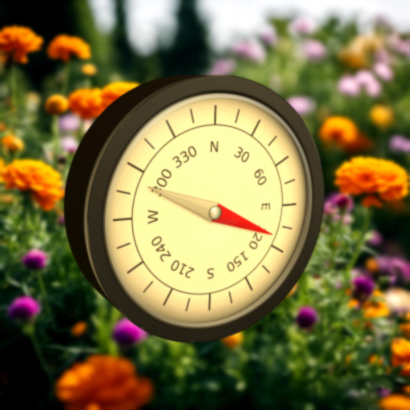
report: 112.5 (°)
